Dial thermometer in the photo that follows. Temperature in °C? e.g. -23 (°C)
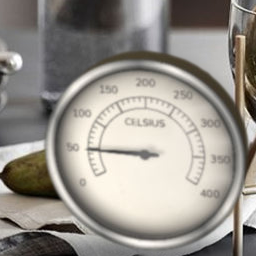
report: 50 (°C)
